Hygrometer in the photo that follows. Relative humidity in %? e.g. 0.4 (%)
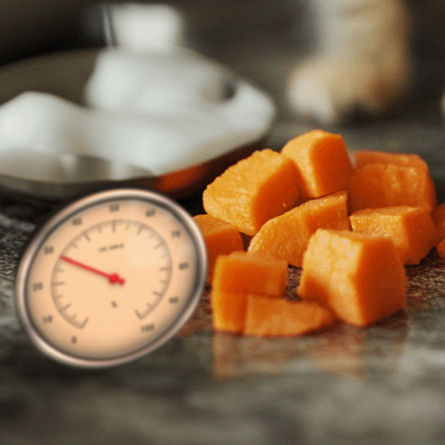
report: 30 (%)
